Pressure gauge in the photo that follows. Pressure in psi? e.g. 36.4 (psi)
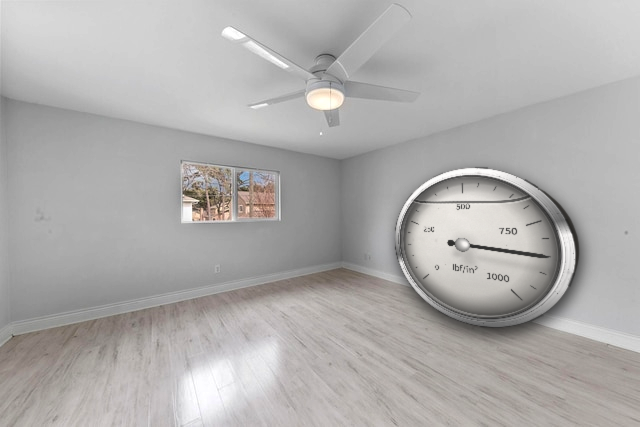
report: 850 (psi)
